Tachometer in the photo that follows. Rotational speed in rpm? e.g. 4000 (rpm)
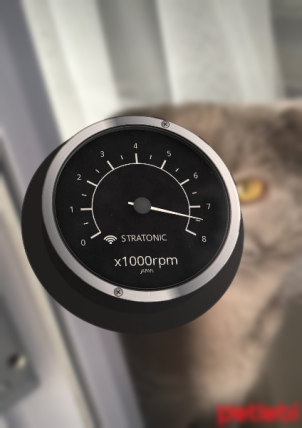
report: 7500 (rpm)
